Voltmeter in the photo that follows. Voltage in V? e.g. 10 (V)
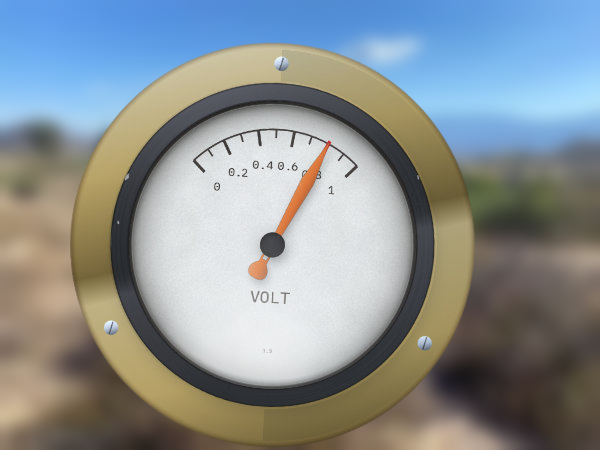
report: 0.8 (V)
